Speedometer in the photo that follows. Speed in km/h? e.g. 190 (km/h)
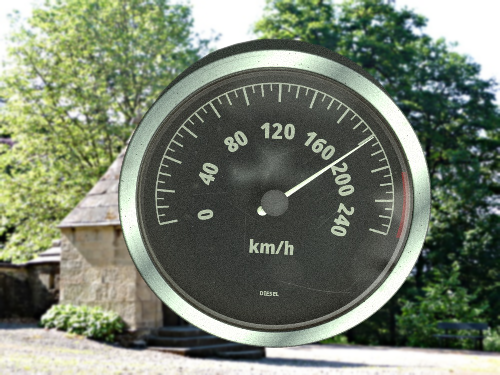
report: 180 (km/h)
